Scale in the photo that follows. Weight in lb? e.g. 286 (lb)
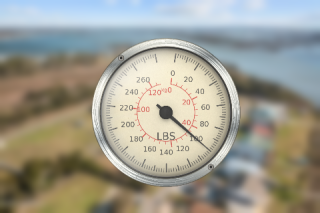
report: 100 (lb)
